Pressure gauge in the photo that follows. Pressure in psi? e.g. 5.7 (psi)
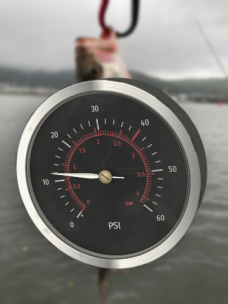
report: 12 (psi)
